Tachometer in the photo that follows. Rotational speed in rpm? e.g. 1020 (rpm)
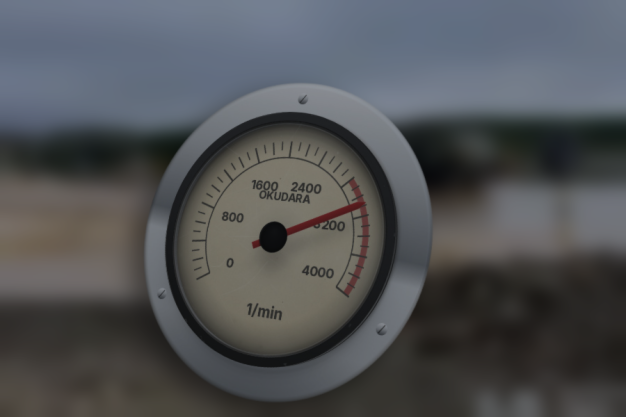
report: 3100 (rpm)
